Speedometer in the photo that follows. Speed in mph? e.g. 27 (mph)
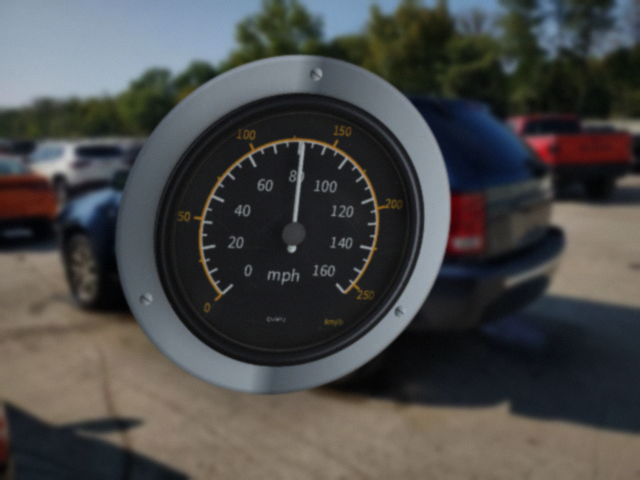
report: 80 (mph)
